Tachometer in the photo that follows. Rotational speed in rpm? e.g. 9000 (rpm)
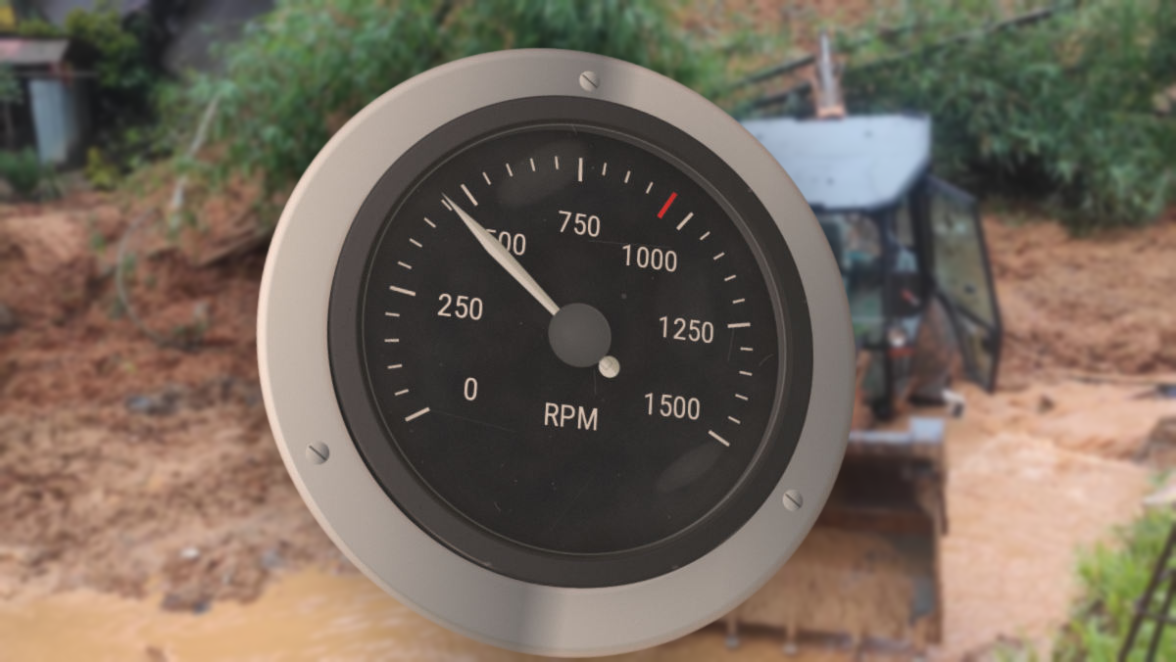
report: 450 (rpm)
